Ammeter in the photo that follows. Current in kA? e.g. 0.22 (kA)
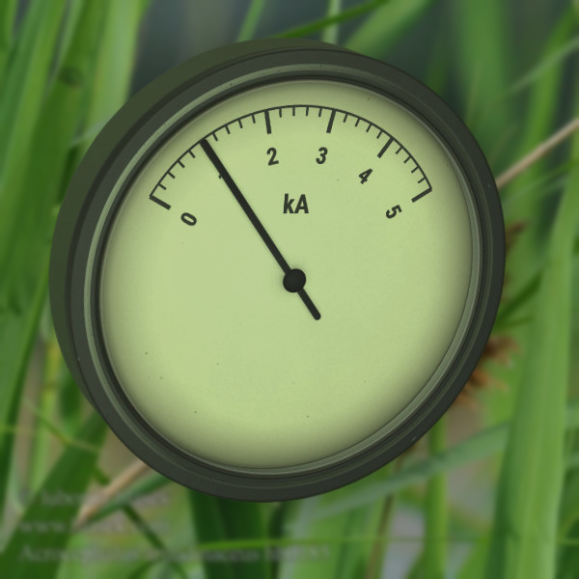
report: 1 (kA)
